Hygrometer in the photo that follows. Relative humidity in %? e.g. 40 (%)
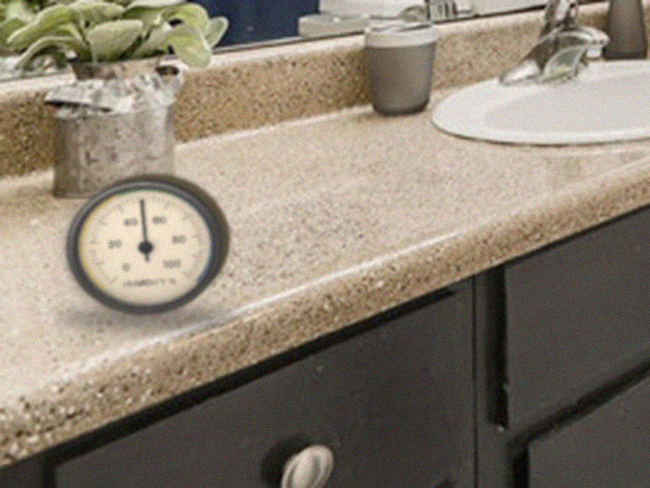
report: 50 (%)
